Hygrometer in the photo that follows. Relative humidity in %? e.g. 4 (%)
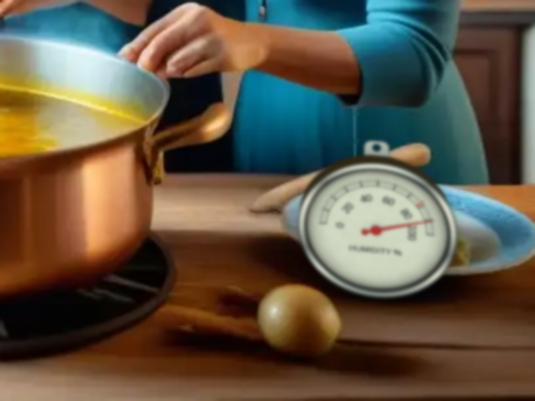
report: 90 (%)
